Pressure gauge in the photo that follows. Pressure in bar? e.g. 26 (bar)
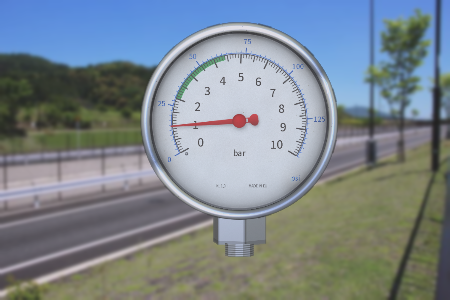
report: 1 (bar)
